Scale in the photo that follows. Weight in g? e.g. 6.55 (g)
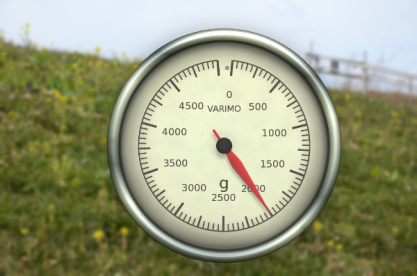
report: 2000 (g)
